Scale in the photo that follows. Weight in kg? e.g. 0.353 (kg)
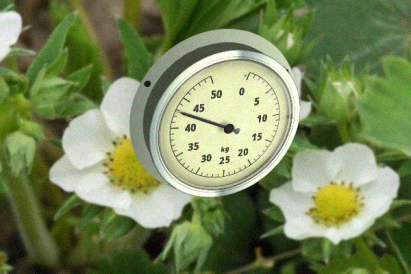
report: 43 (kg)
